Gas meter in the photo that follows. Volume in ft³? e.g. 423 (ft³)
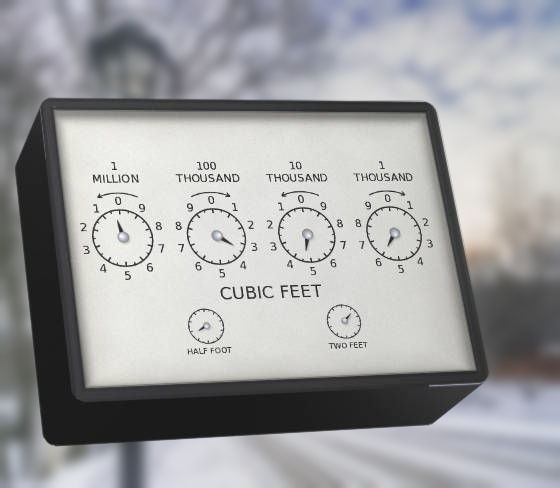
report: 34600 (ft³)
